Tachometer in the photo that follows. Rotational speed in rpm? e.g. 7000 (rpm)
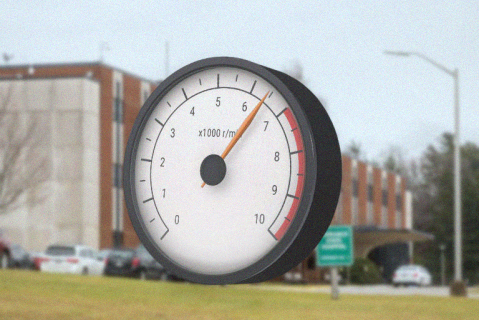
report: 6500 (rpm)
